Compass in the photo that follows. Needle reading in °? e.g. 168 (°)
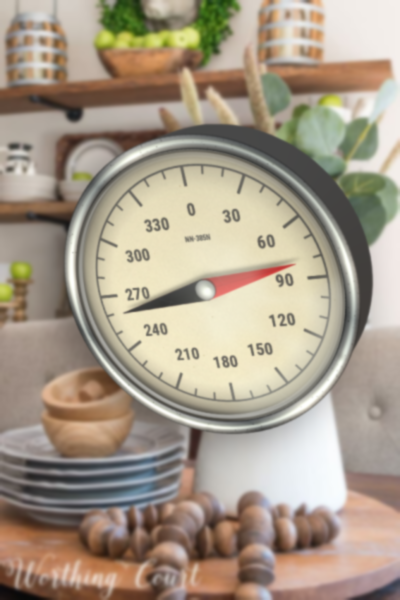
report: 80 (°)
